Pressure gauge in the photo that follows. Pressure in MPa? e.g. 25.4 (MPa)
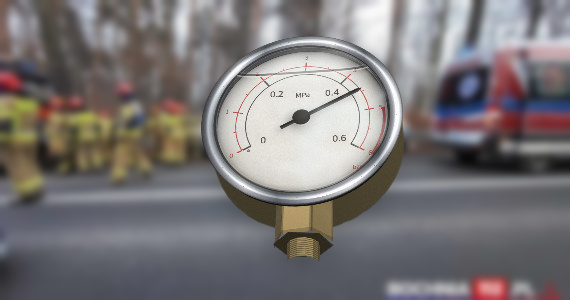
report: 0.45 (MPa)
